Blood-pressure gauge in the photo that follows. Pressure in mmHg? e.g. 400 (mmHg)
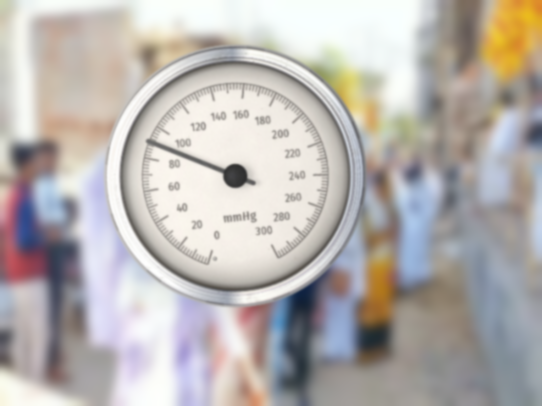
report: 90 (mmHg)
